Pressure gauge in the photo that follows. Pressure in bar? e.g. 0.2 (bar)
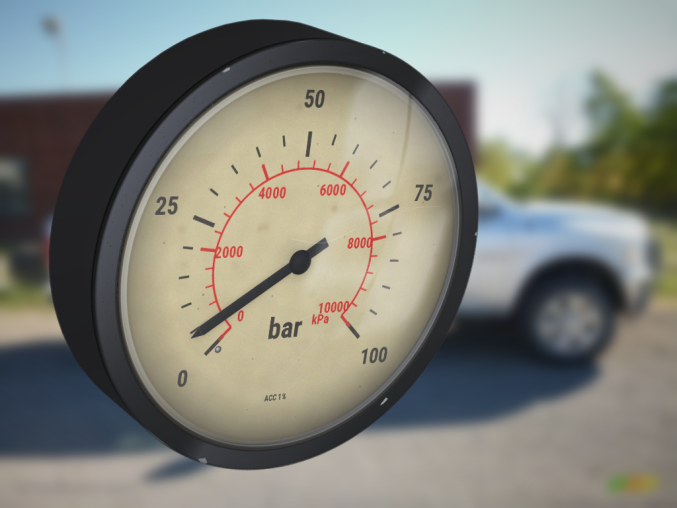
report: 5 (bar)
